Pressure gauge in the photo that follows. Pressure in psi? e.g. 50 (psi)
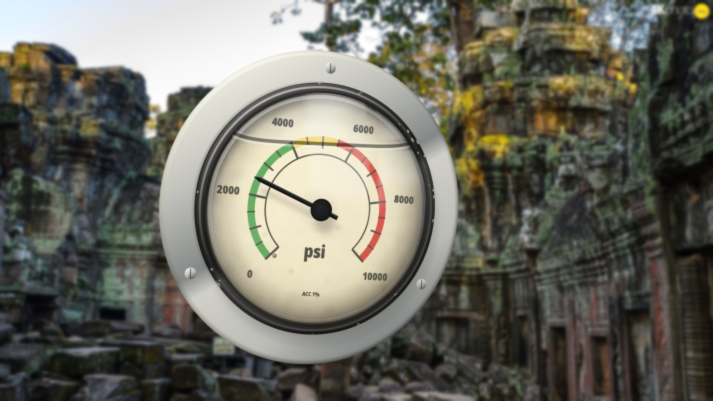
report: 2500 (psi)
